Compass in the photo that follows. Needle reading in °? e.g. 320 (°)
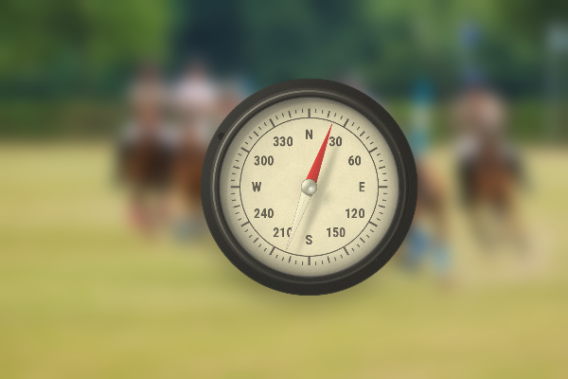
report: 20 (°)
